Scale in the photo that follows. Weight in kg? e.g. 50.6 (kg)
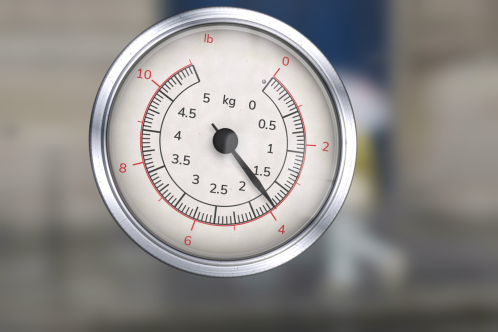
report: 1.75 (kg)
